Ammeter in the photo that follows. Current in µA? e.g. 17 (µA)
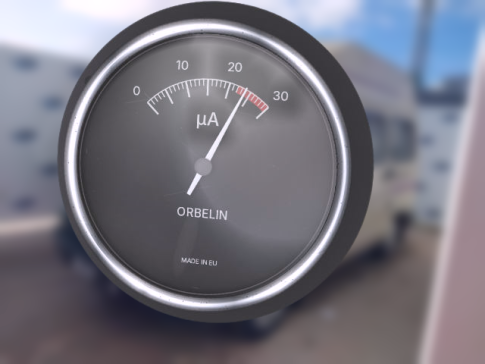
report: 24 (µA)
